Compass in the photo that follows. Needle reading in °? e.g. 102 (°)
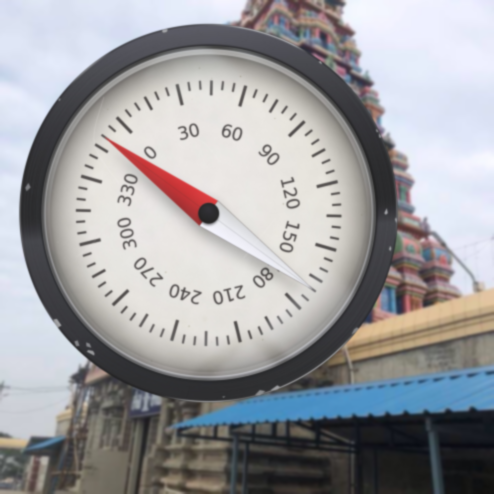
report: 350 (°)
